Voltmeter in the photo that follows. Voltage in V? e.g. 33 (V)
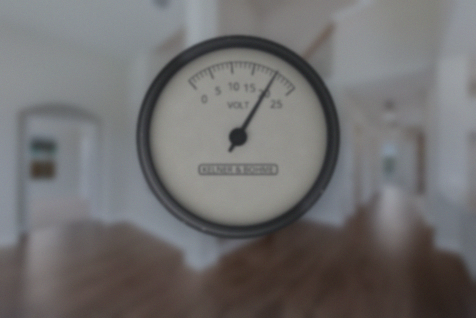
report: 20 (V)
